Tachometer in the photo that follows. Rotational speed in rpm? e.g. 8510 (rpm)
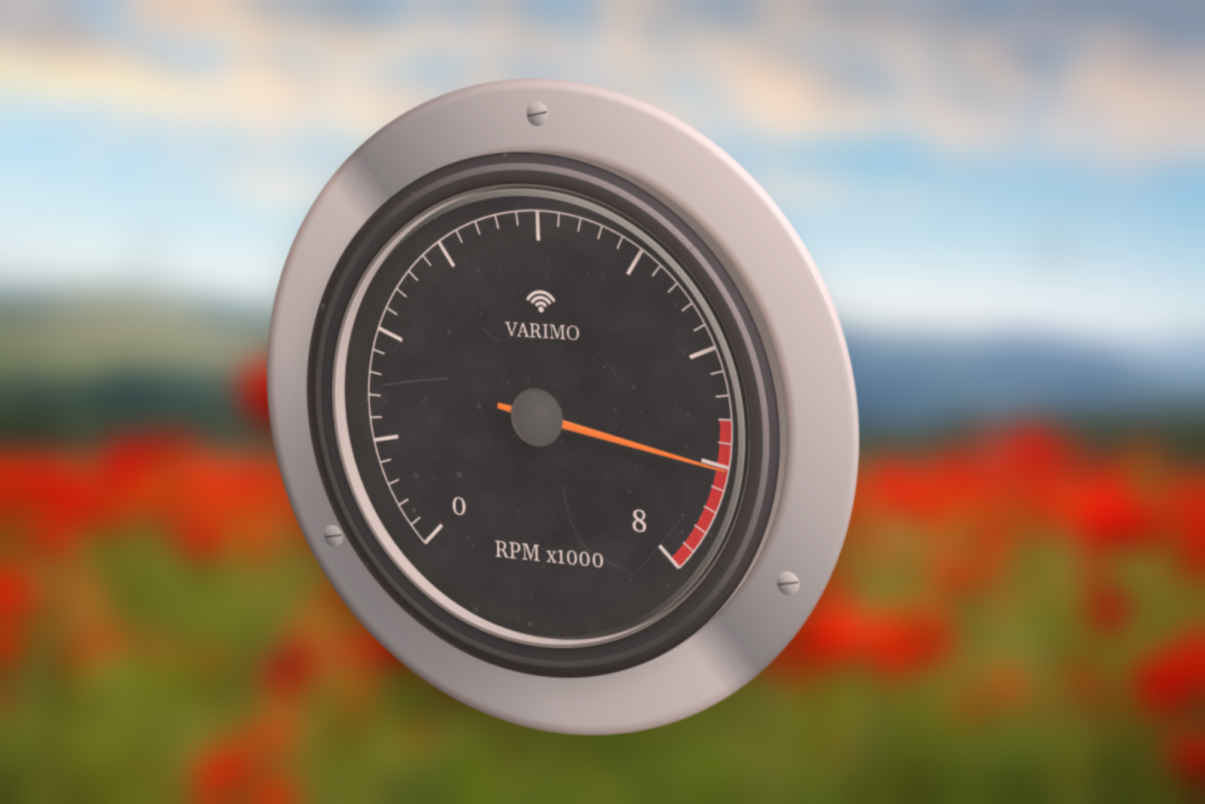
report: 7000 (rpm)
